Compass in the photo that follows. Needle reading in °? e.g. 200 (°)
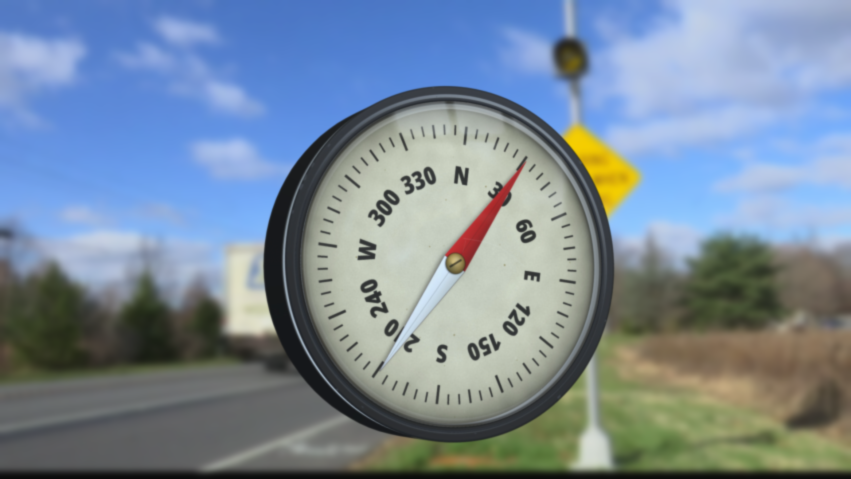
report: 30 (°)
